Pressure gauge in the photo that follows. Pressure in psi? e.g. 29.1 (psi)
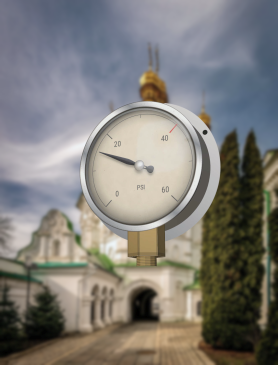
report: 15 (psi)
